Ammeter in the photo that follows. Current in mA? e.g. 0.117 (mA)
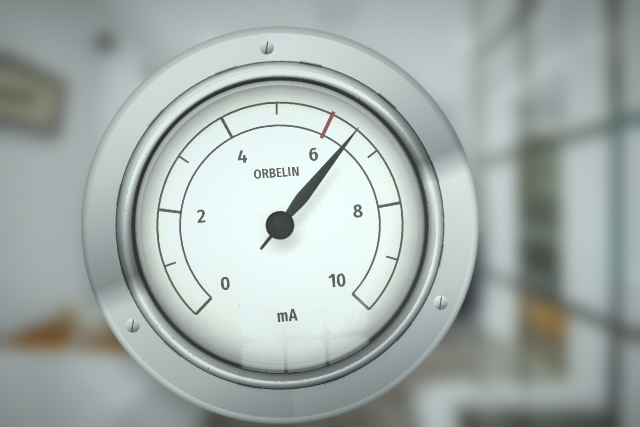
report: 6.5 (mA)
